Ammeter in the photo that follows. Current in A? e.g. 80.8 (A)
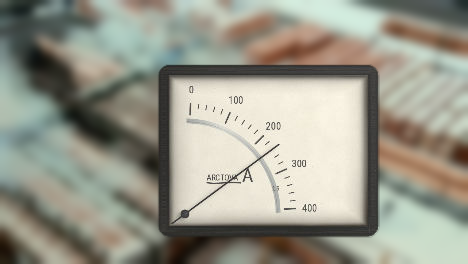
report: 240 (A)
